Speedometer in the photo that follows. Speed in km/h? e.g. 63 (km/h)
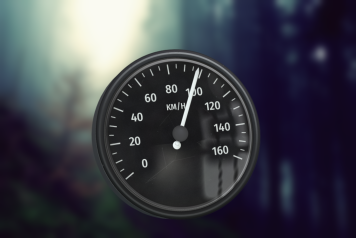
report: 97.5 (km/h)
